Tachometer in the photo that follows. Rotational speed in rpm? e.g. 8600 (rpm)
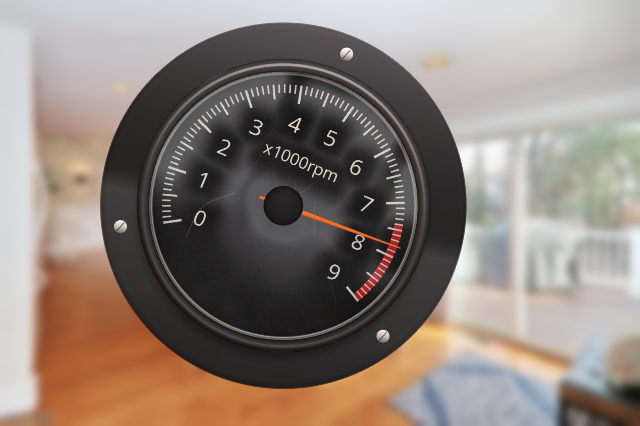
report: 7800 (rpm)
